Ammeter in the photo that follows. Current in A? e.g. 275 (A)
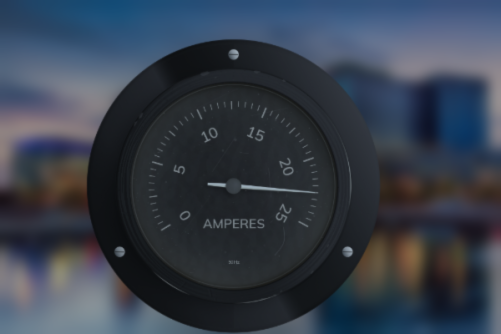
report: 22.5 (A)
